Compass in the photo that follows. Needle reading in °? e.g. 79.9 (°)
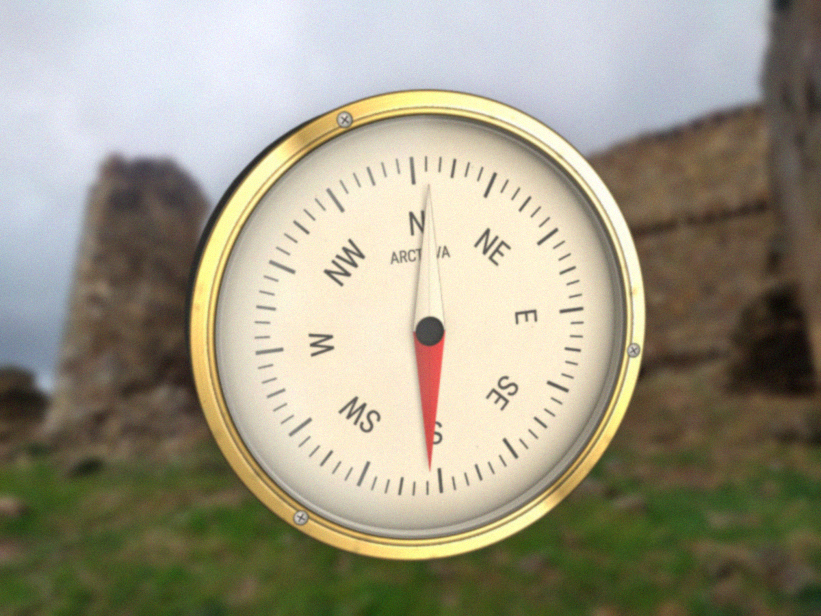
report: 185 (°)
